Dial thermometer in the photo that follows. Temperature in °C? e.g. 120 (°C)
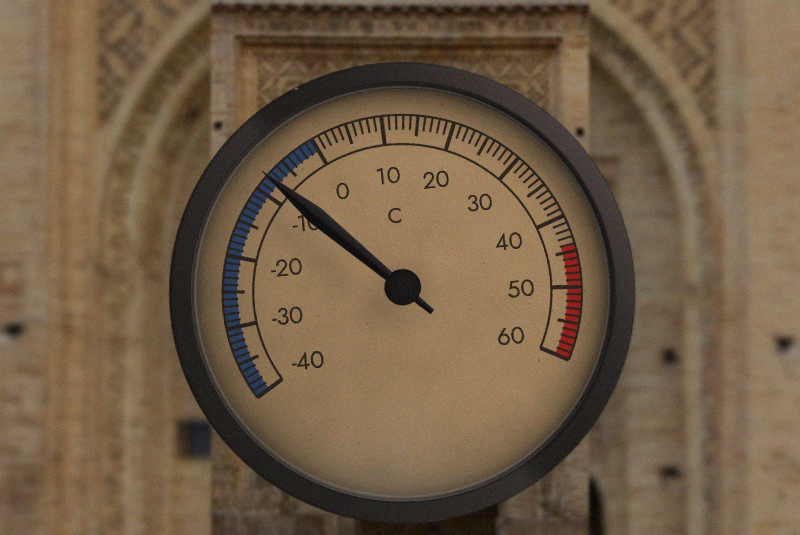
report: -8 (°C)
